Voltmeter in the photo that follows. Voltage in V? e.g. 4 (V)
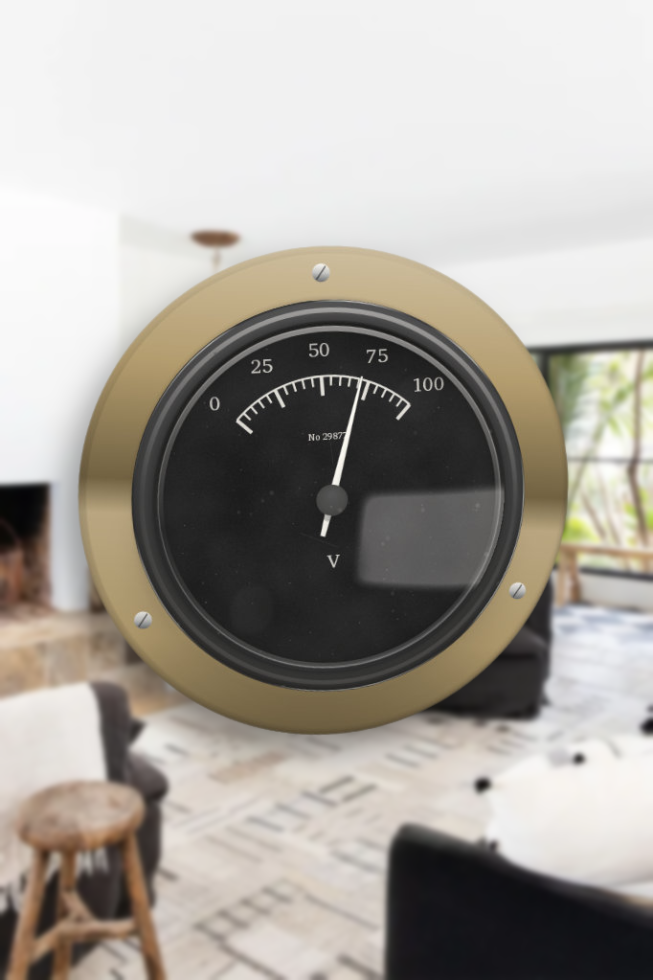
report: 70 (V)
